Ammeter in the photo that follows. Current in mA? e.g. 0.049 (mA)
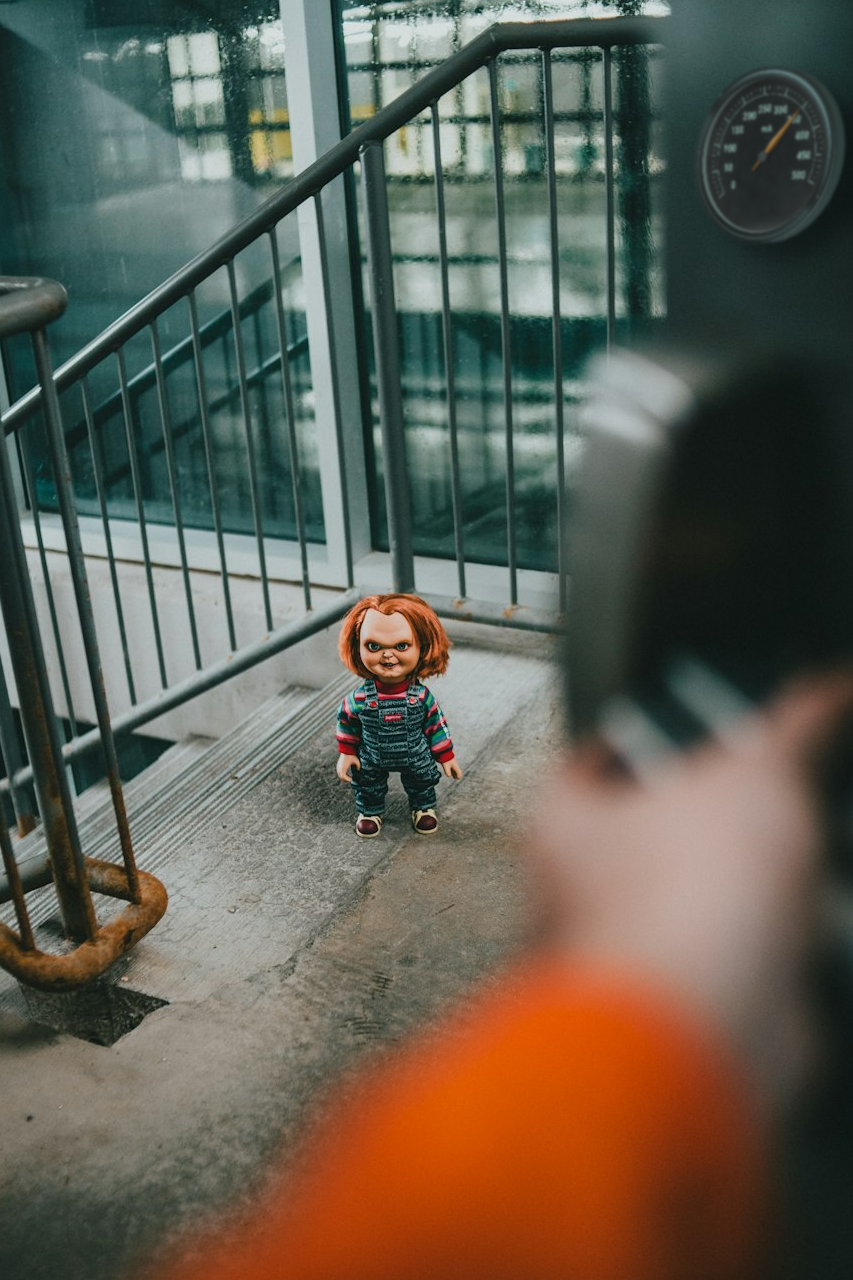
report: 350 (mA)
